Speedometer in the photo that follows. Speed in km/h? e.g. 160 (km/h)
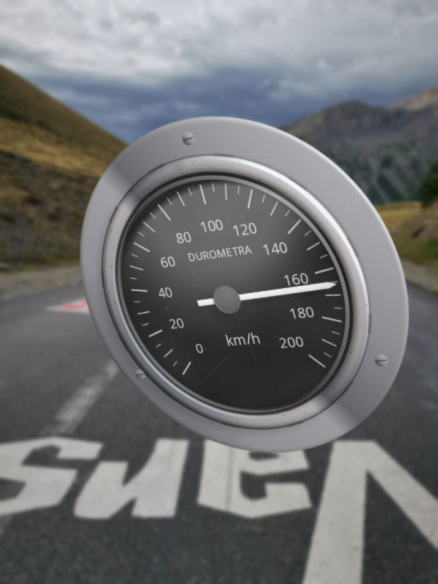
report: 165 (km/h)
